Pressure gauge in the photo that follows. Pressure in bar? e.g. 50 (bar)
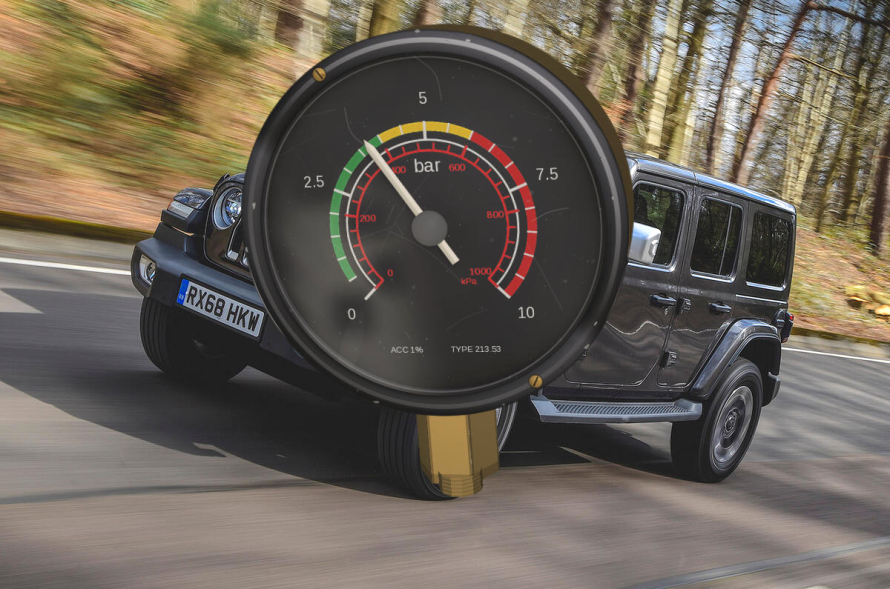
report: 3.75 (bar)
